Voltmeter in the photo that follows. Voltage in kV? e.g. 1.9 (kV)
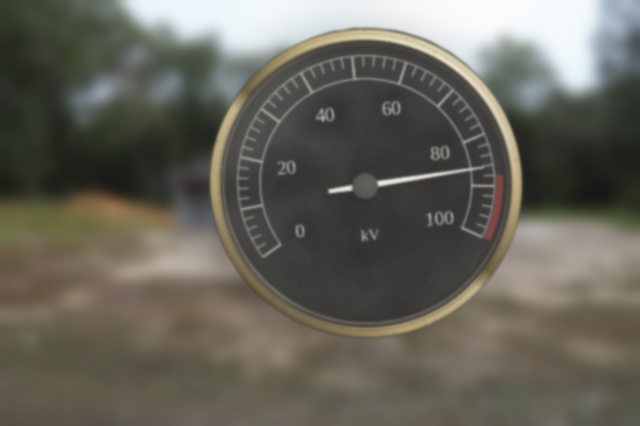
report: 86 (kV)
